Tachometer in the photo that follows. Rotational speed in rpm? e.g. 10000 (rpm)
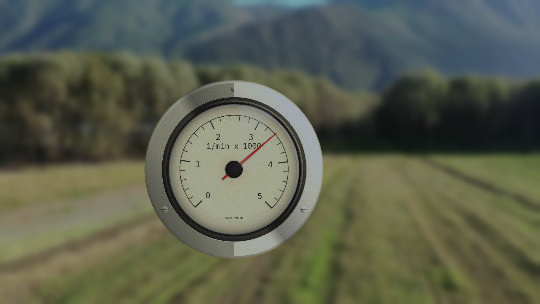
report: 3400 (rpm)
